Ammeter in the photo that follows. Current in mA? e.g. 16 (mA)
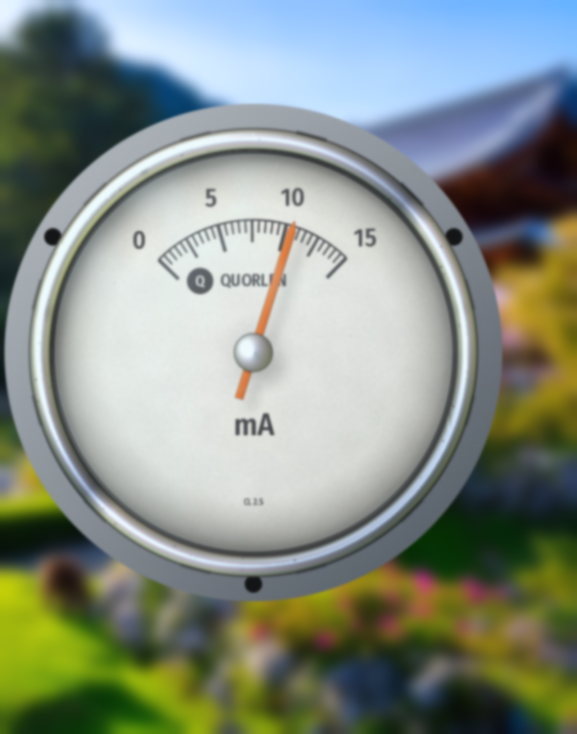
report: 10.5 (mA)
